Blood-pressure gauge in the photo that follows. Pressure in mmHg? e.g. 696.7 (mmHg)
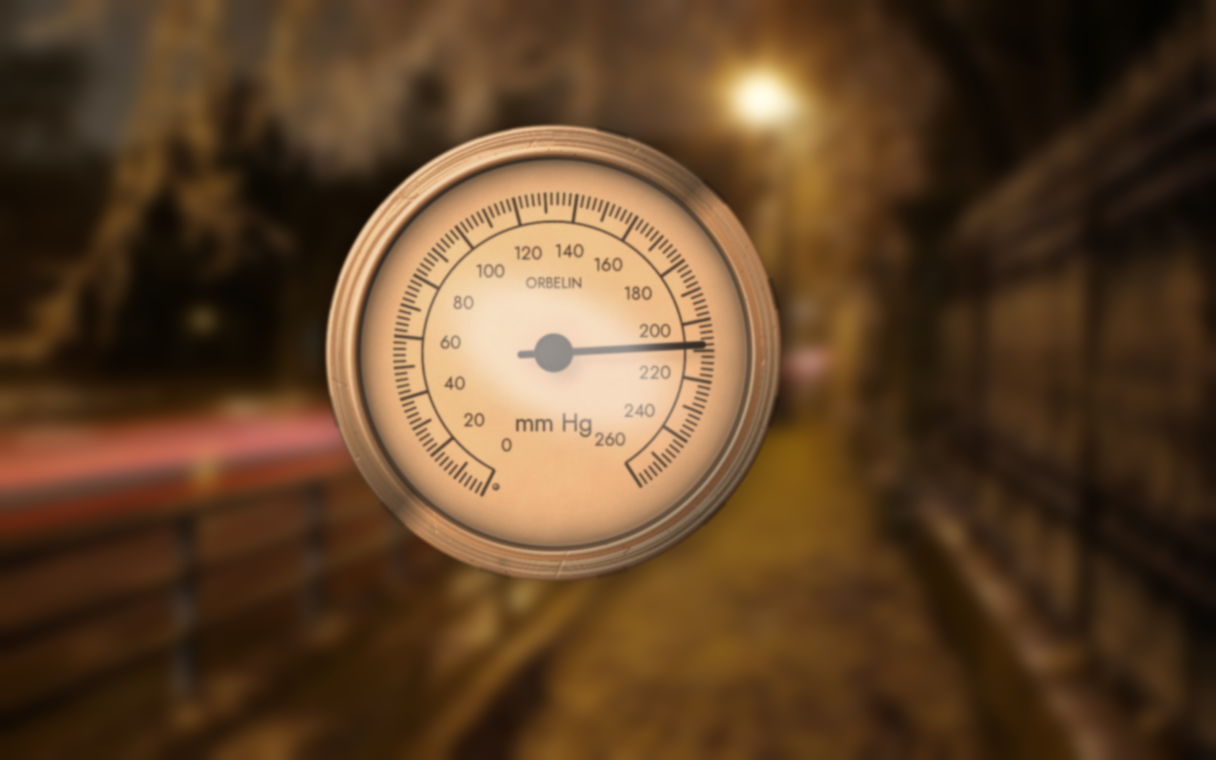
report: 208 (mmHg)
